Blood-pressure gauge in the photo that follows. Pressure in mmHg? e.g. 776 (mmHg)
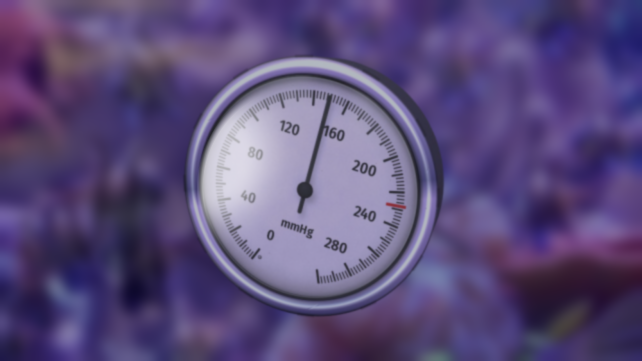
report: 150 (mmHg)
